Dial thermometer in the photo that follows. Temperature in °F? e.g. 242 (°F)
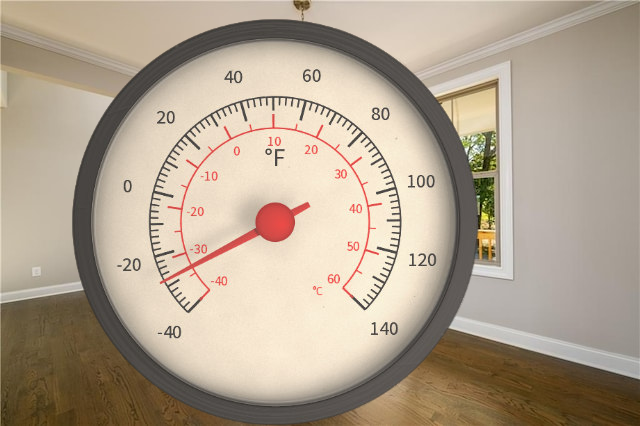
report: -28 (°F)
